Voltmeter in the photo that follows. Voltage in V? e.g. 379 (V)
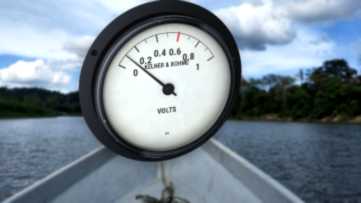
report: 0.1 (V)
